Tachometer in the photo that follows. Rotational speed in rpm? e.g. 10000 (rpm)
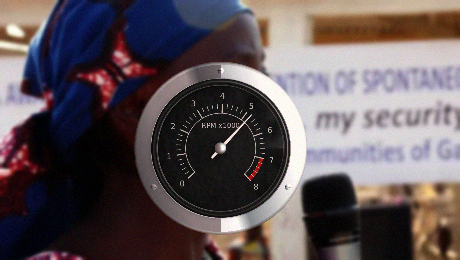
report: 5200 (rpm)
